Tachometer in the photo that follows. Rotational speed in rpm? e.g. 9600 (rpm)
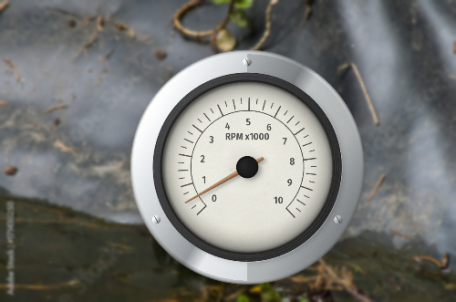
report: 500 (rpm)
